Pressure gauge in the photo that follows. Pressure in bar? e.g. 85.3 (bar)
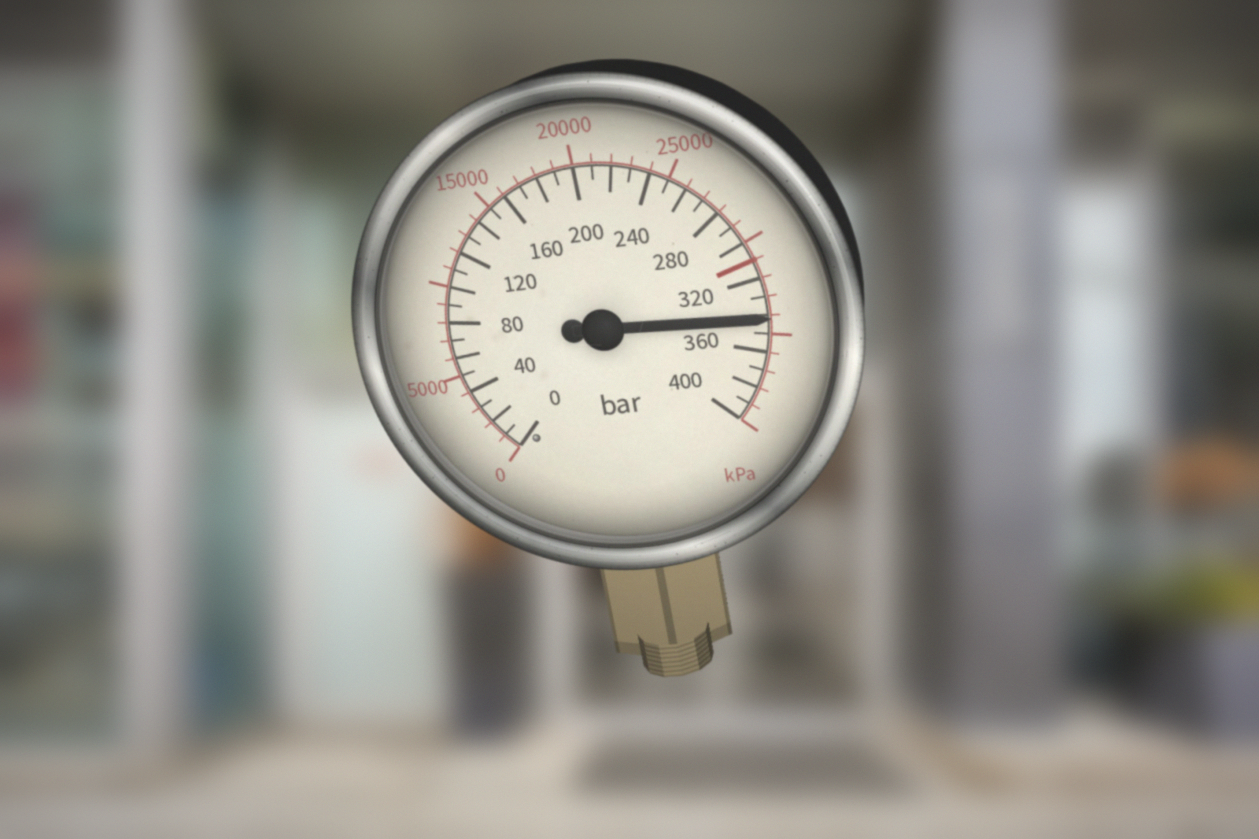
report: 340 (bar)
